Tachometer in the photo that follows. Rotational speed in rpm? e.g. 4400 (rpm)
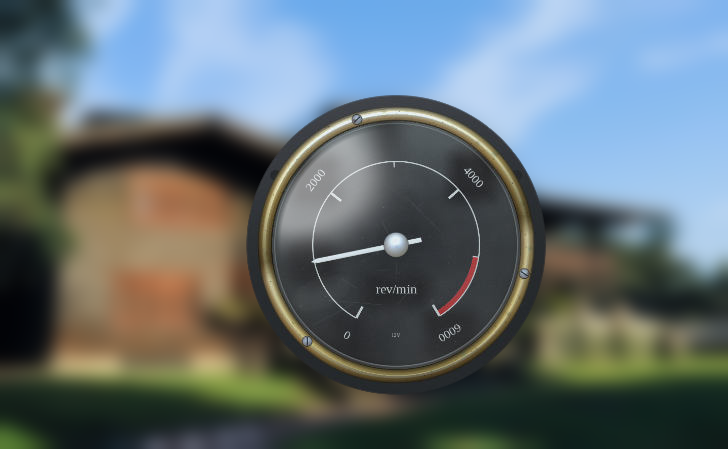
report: 1000 (rpm)
